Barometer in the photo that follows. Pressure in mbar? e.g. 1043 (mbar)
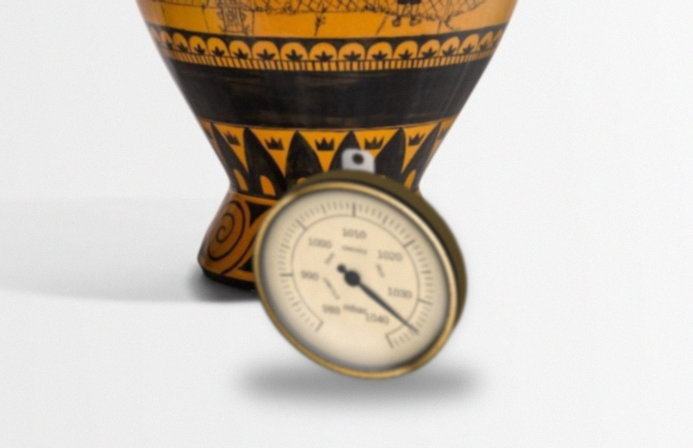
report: 1035 (mbar)
